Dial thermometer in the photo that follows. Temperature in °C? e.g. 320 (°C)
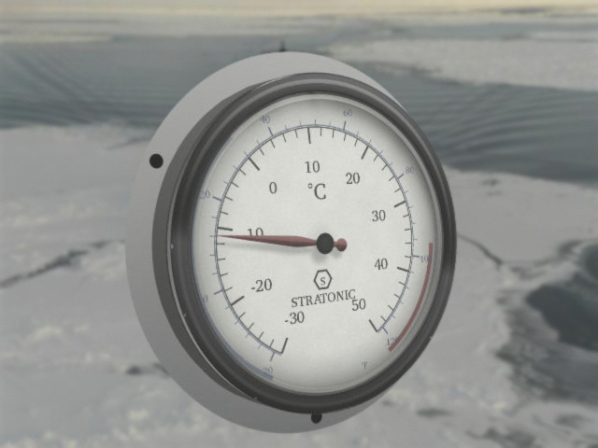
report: -11 (°C)
